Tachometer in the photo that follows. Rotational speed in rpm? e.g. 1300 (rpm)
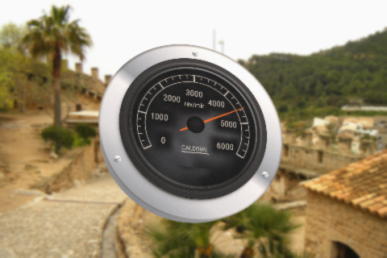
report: 4600 (rpm)
